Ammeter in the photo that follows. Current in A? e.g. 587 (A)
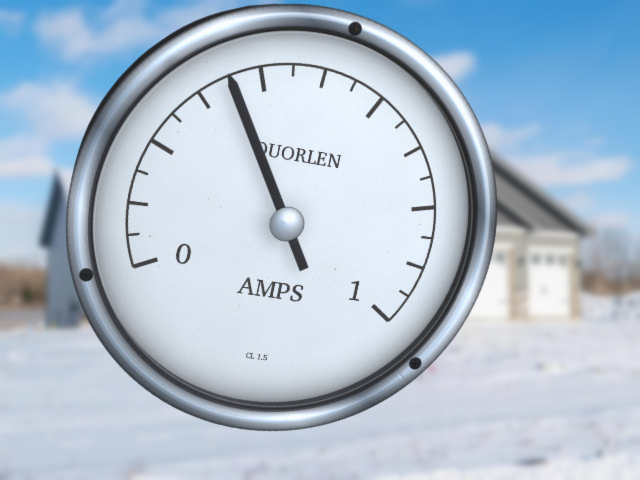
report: 0.35 (A)
